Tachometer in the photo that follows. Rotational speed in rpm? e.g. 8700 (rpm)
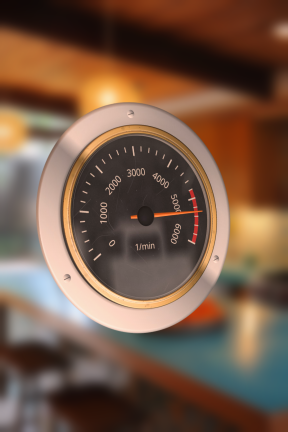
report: 5300 (rpm)
